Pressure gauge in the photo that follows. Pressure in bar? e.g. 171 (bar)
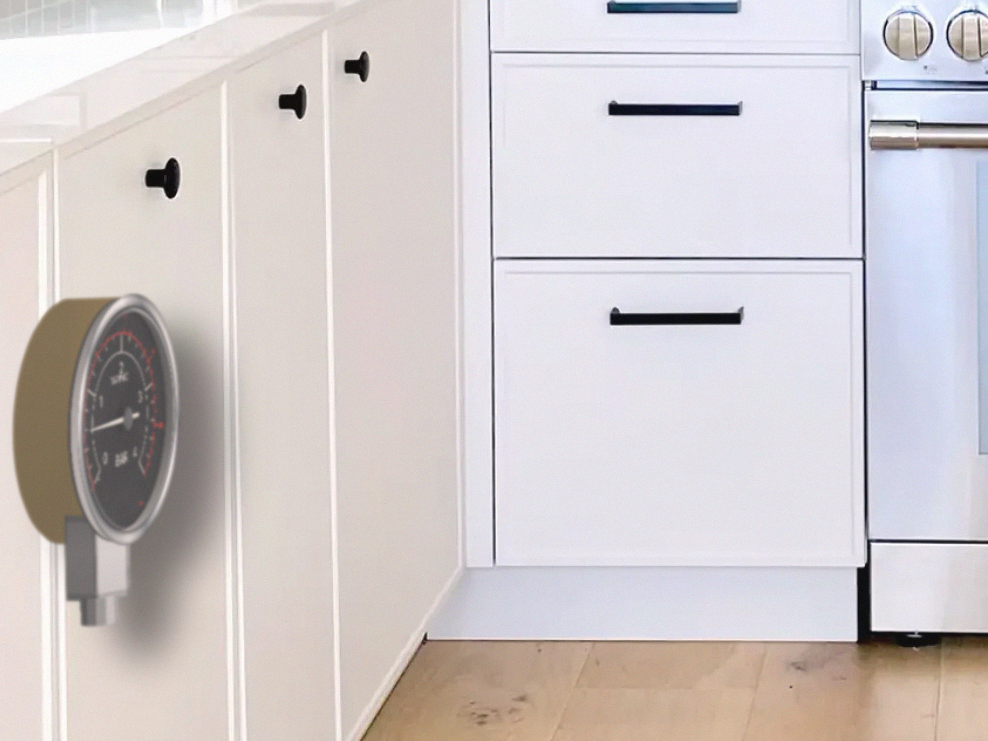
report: 0.6 (bar)
